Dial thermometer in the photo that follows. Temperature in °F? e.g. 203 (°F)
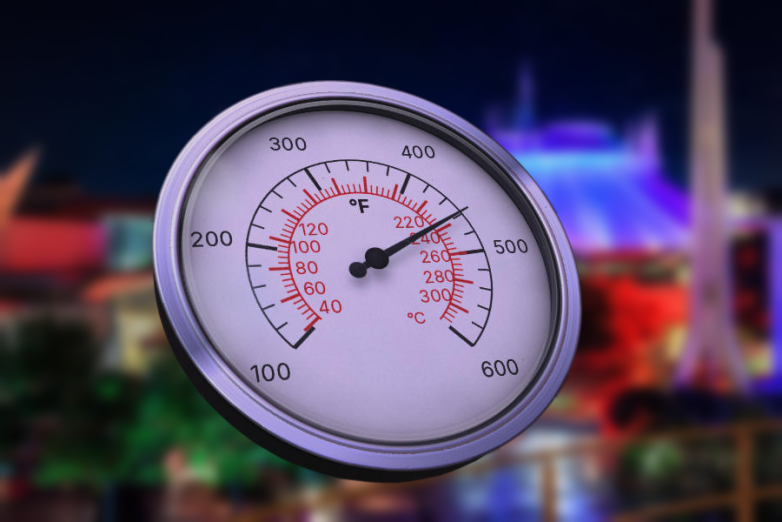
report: 460 (°F)
